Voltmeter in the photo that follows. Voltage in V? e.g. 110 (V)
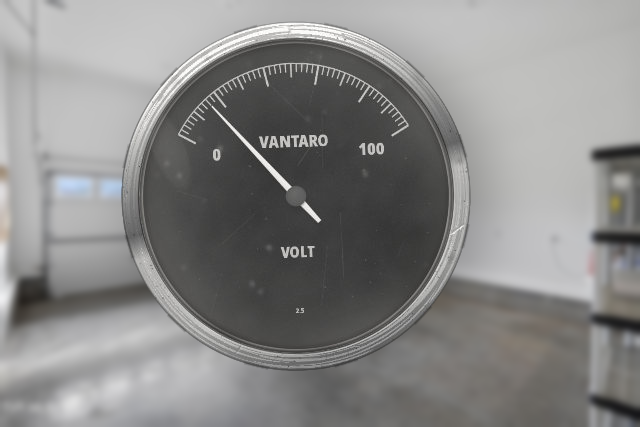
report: 16 (V)
